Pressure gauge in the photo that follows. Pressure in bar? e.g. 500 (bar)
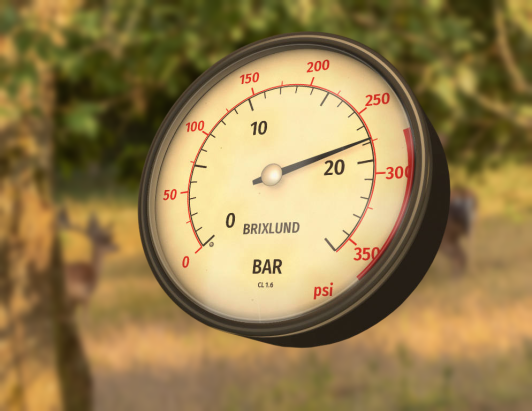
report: 19 (bar)
